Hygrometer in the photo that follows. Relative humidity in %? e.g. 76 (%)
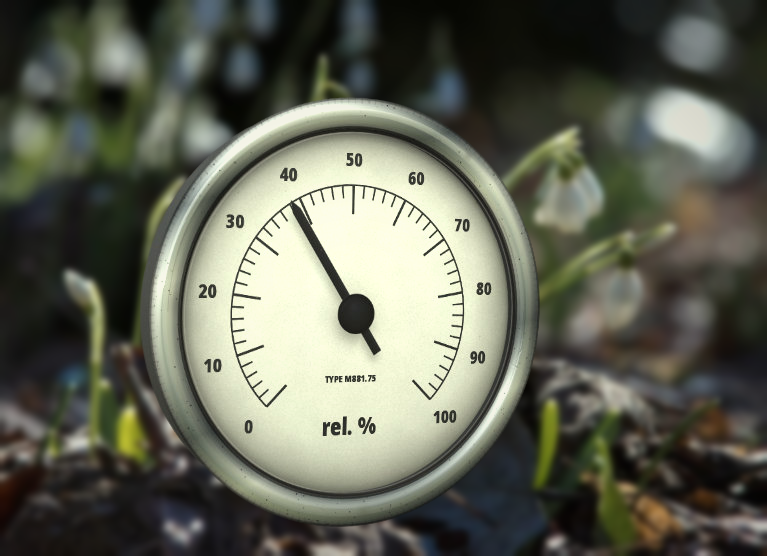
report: 38 (%)
